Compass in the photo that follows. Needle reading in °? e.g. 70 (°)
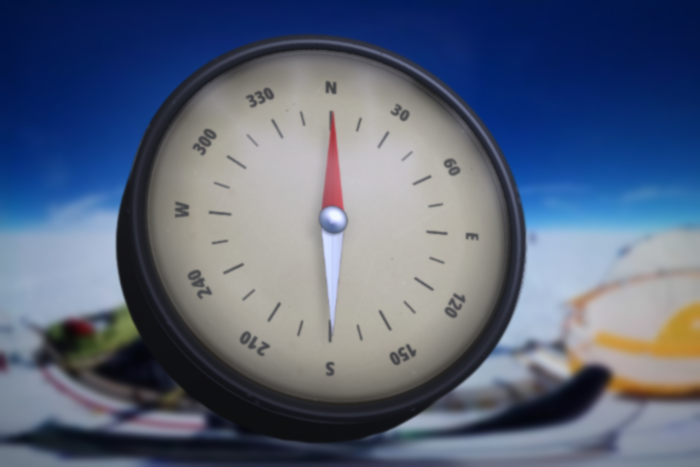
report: 0 (°)
